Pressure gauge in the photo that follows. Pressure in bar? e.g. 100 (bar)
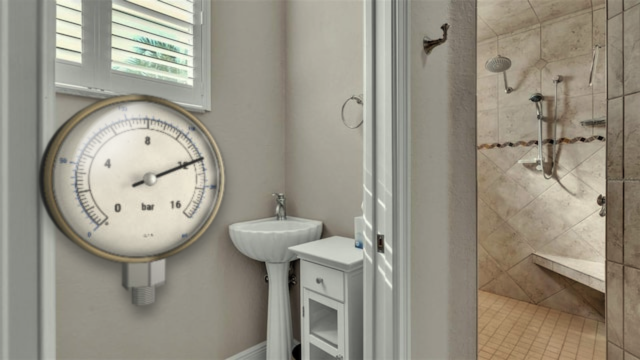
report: 12 (bar)
